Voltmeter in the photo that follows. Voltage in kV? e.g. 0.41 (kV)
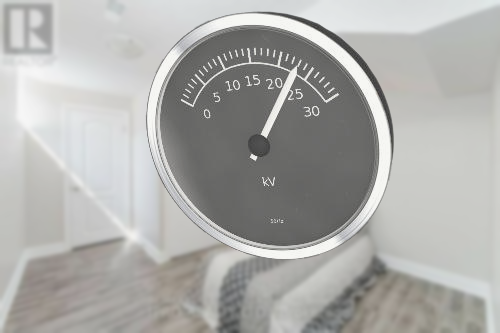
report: 23 (kV)
